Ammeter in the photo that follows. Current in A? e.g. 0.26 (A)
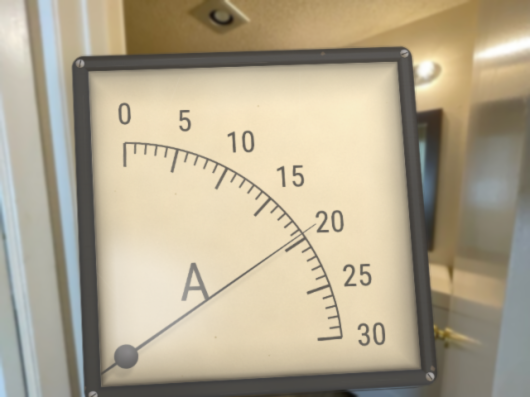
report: 19.5 (A)
